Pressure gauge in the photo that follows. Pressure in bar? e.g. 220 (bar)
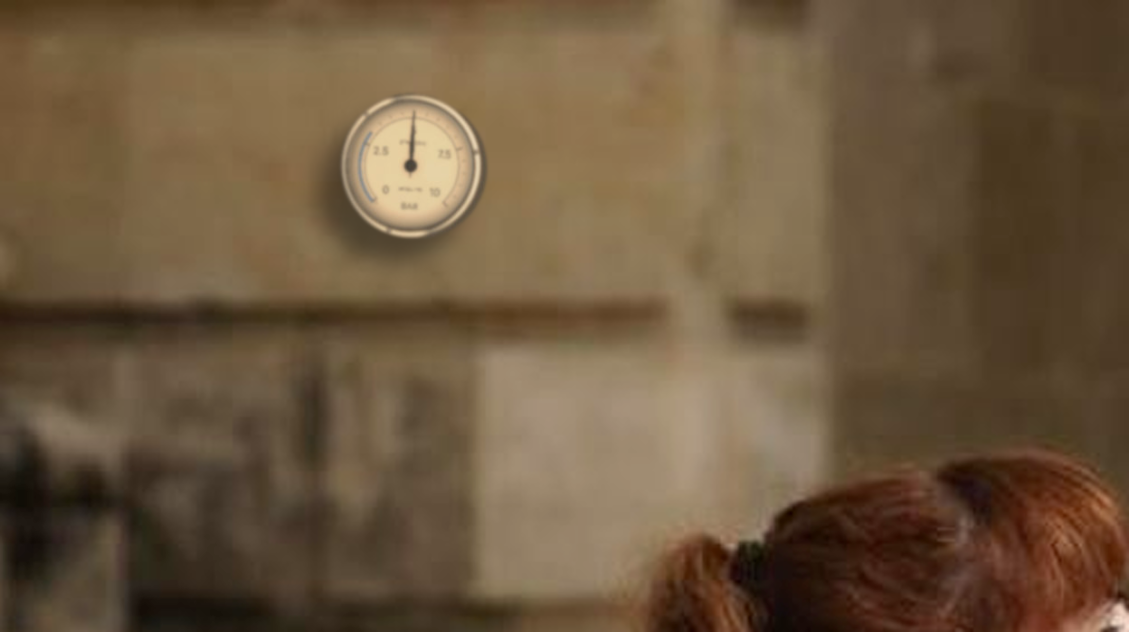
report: 5 (bar)
